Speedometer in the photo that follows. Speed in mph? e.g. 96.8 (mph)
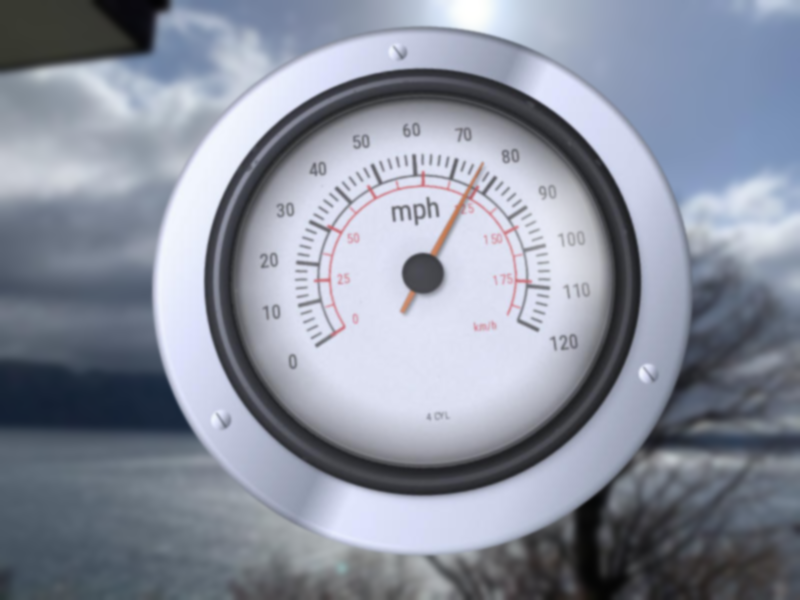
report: 76 (mph)
